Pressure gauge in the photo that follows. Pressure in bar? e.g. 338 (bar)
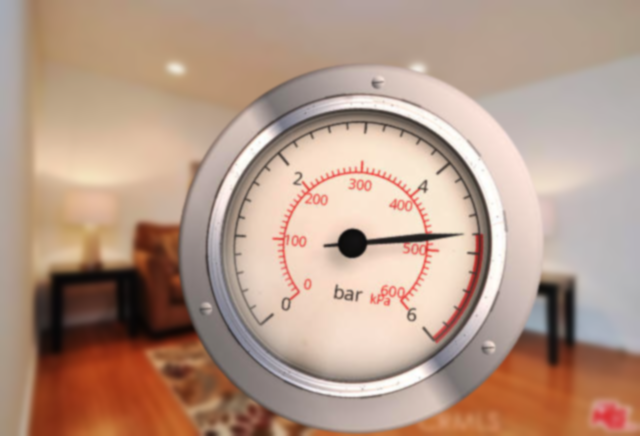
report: 4.8 (bar)
